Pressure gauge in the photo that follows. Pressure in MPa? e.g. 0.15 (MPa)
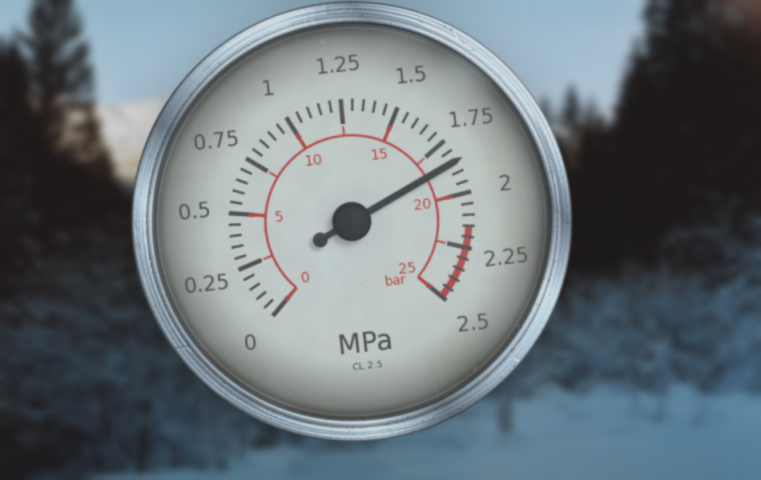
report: 1.85 (MPa)
